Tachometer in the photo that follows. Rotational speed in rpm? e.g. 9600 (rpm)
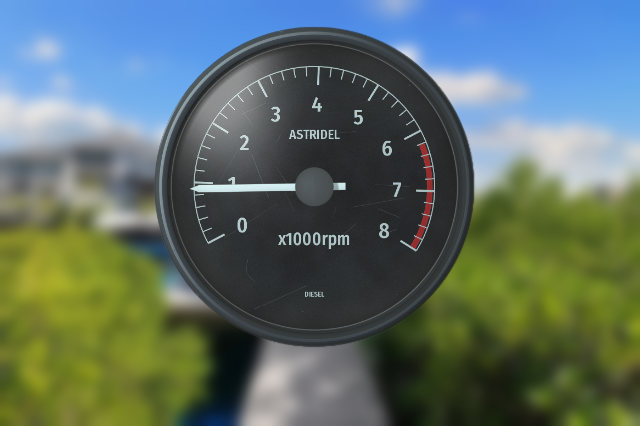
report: 900 (rpm)
